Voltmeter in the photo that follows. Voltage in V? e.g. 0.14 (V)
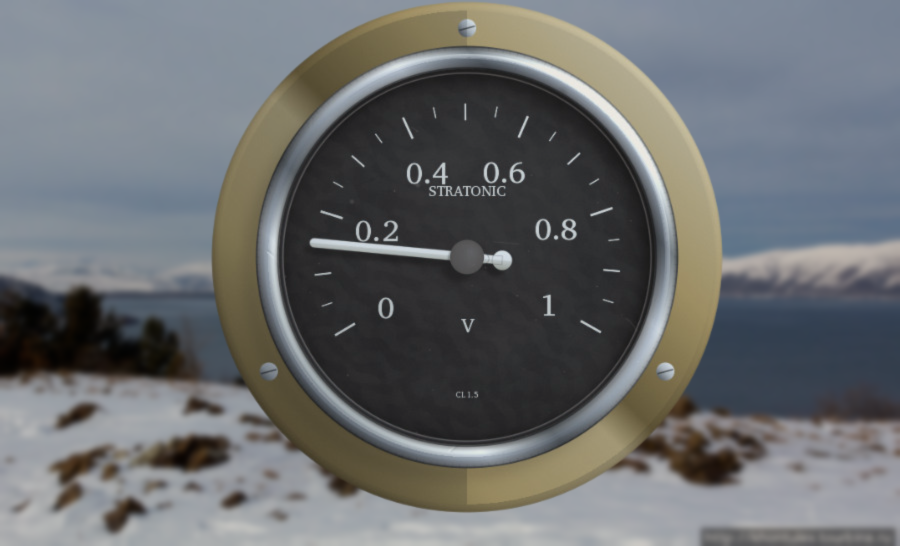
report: 0.15 (V)
